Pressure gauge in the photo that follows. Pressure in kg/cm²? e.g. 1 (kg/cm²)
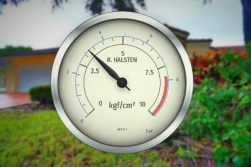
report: 3.25 (kg/cm²)
